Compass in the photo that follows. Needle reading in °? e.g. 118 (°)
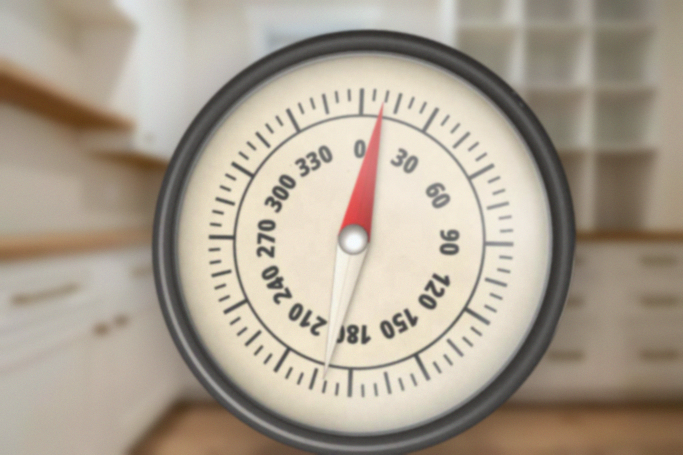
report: 10 (°)
